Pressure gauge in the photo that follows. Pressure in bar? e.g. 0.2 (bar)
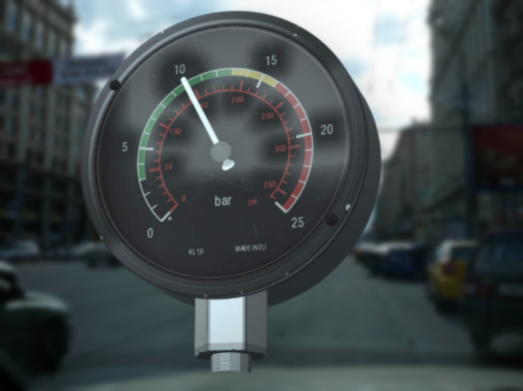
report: 10 (bar)
